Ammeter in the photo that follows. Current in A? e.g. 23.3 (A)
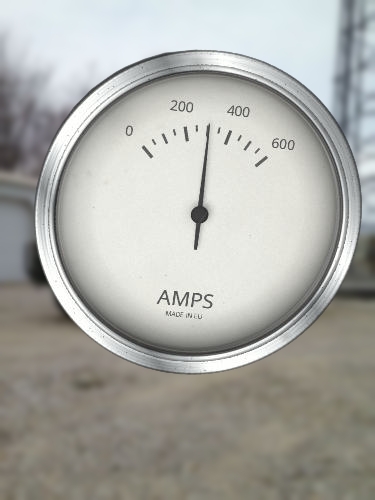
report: 300 (A)
